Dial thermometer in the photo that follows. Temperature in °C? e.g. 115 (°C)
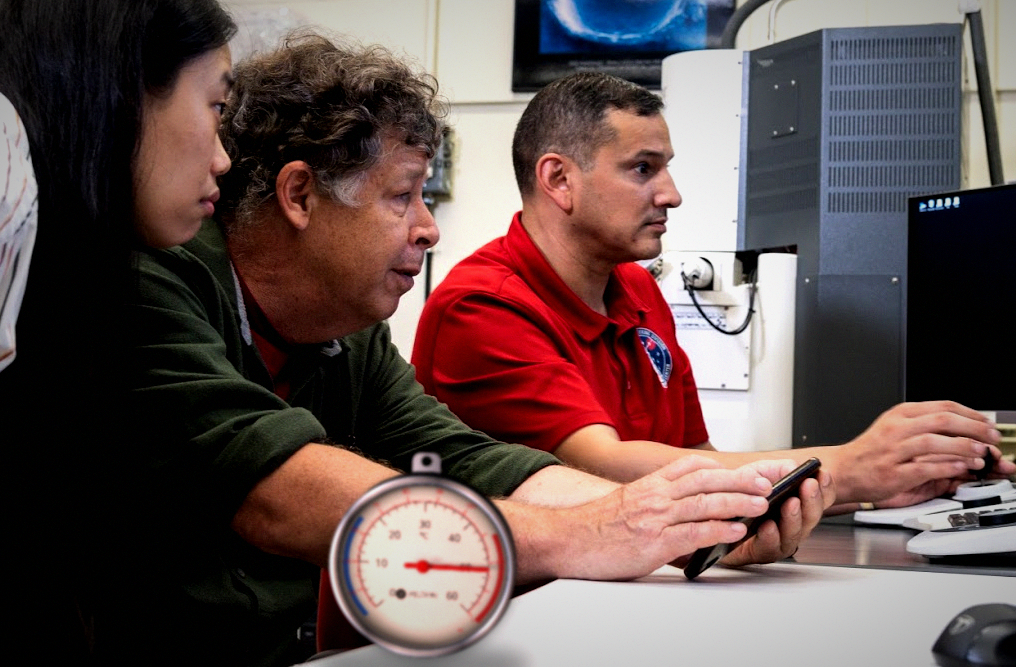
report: 50 (°C)
